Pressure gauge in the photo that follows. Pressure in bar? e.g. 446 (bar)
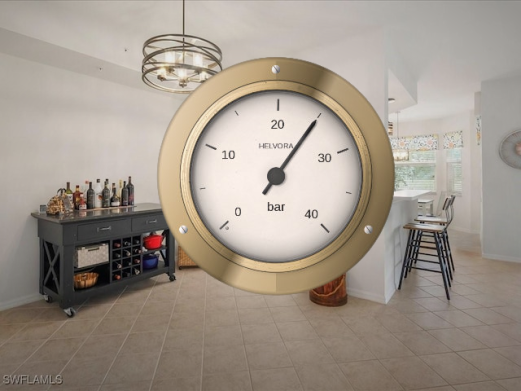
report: 25 (bar)
